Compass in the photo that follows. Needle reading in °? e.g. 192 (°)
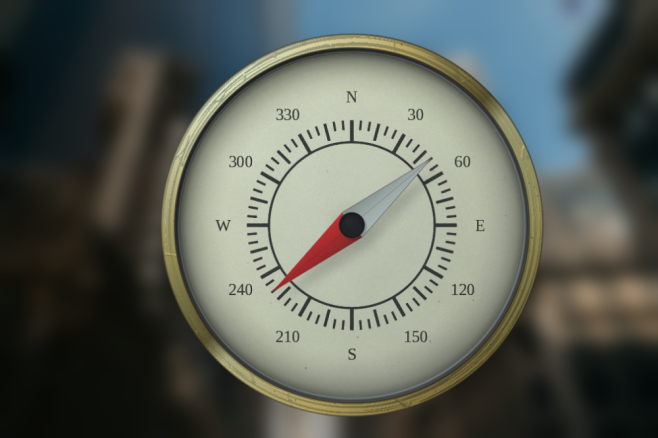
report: 230 (°)
